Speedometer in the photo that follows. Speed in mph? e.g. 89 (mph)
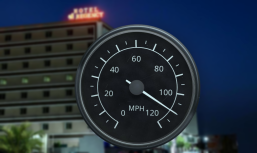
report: 110 (mph)
